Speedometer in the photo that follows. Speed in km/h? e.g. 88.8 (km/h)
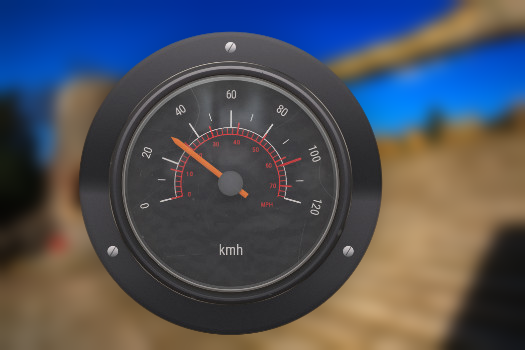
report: 30 (km/h)
